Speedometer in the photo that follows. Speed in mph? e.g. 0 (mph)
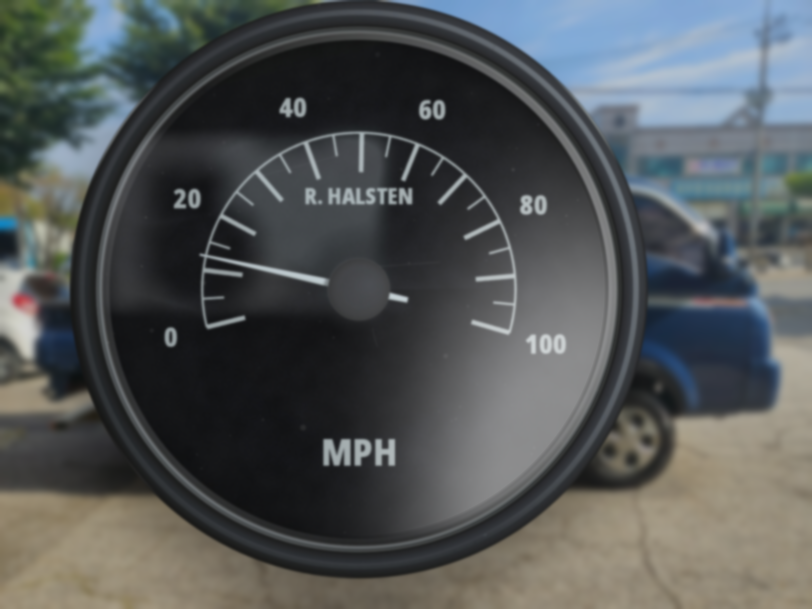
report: 12.5 (mph)
